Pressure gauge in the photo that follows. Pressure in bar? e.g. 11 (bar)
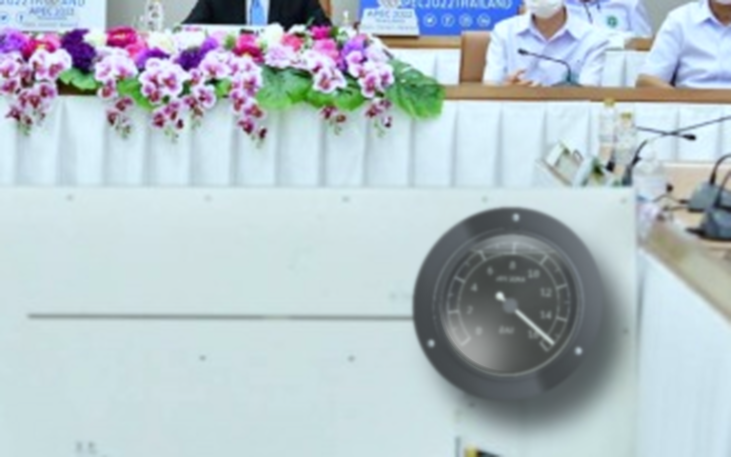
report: 15.5 (bar)
